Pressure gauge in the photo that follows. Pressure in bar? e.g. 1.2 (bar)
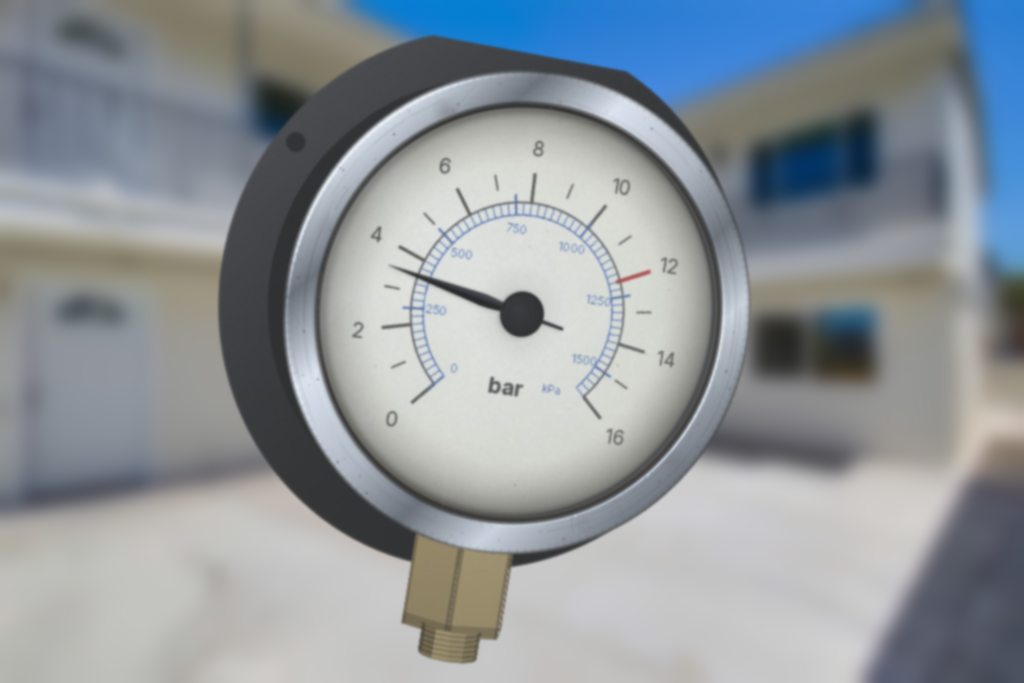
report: 3.5 (bar)
